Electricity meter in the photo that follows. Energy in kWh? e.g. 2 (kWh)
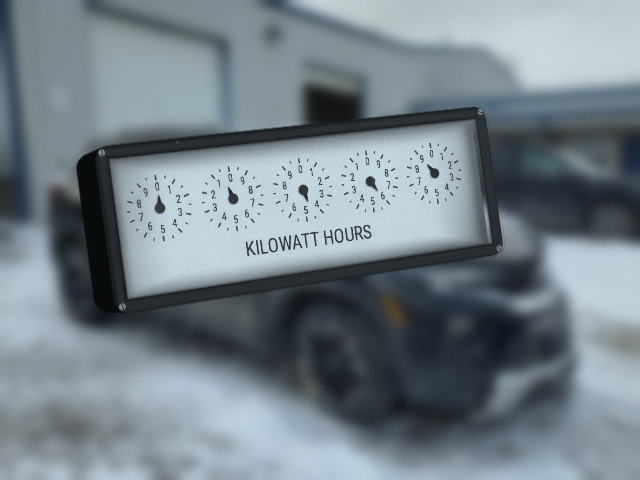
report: 459 (kWh)
